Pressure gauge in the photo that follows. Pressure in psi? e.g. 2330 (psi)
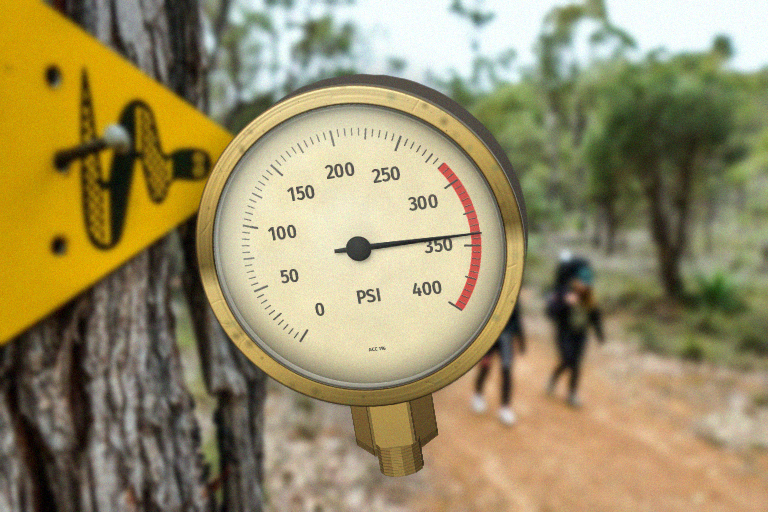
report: 340 (psi)
